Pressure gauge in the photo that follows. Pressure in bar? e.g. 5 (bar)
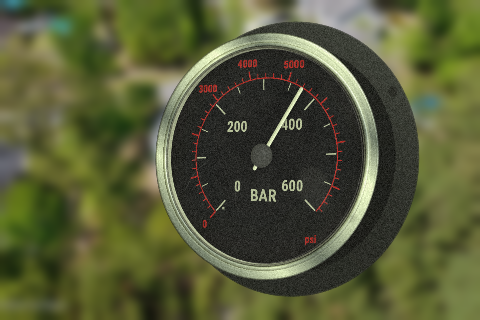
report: 375 (bar)
